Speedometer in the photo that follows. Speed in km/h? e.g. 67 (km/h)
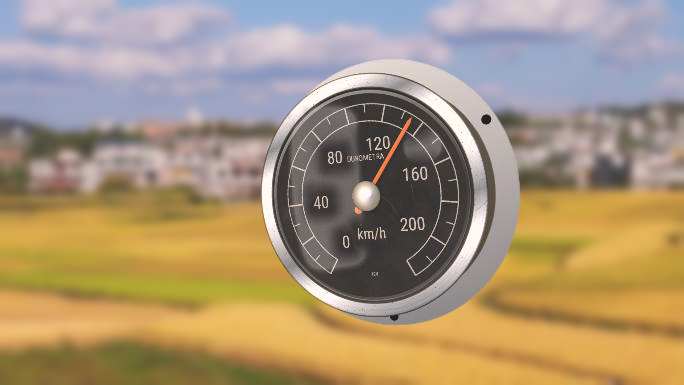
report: 135 (km/h)
